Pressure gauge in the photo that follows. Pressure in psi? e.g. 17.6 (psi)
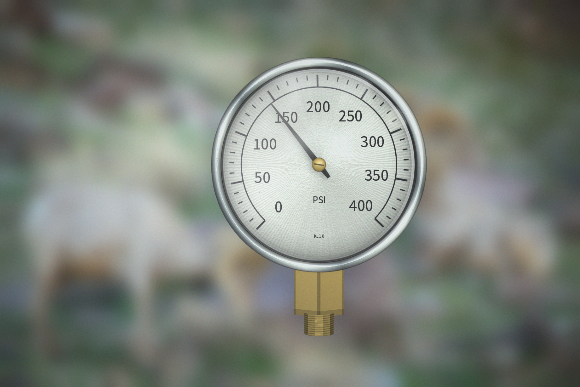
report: 145 (psi)
